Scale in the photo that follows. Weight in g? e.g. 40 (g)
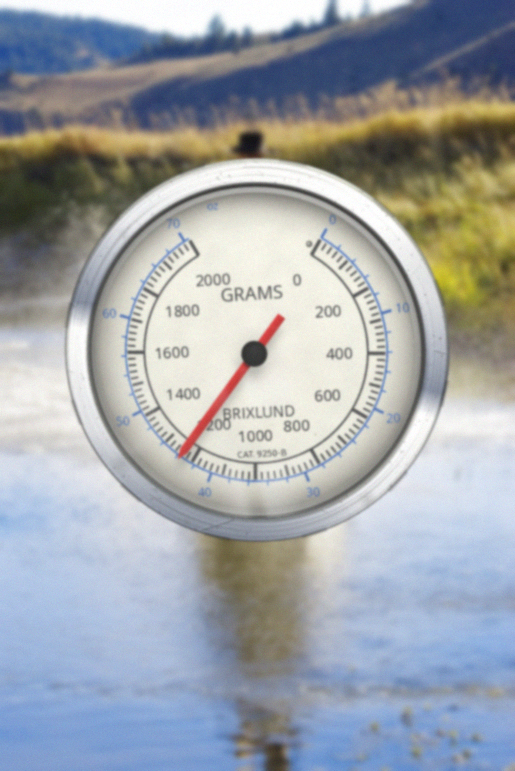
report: 1240 (g)
